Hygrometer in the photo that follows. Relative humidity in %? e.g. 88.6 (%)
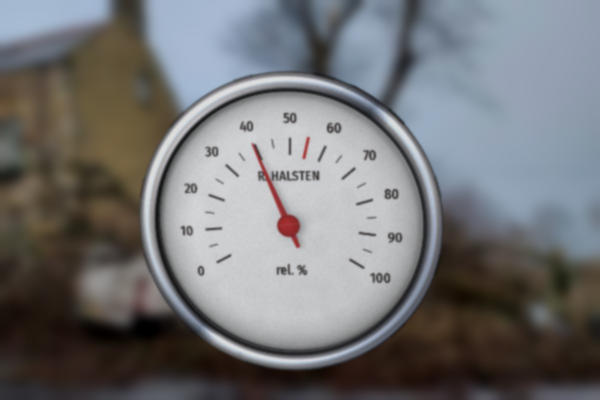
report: 40 (%)
